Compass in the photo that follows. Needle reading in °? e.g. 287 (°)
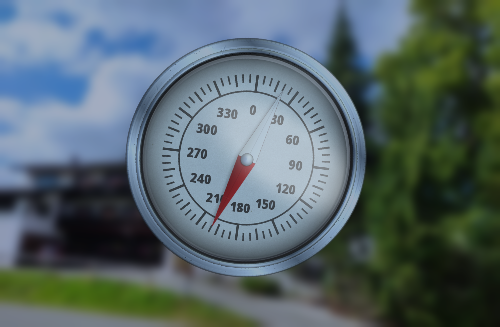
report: 200 (°)
